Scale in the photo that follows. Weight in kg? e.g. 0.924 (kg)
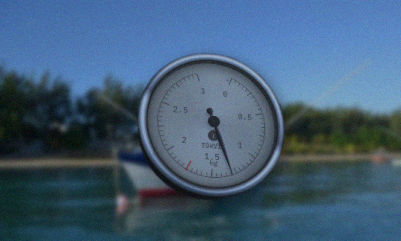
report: 1.3 (kg)
